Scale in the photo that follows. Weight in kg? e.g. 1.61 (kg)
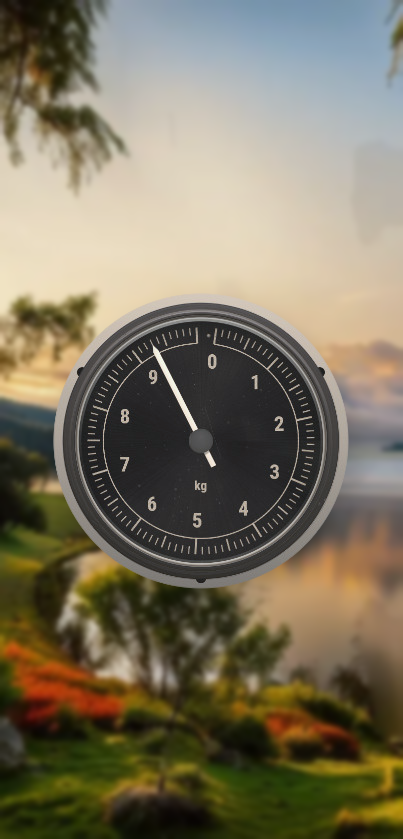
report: 9.3 (kg)
